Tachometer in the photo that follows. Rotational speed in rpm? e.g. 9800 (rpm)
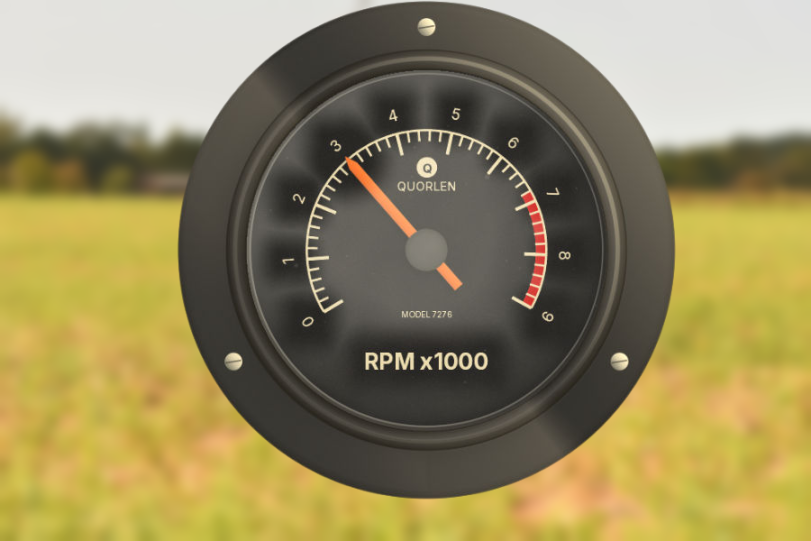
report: 3000 (rpm)
